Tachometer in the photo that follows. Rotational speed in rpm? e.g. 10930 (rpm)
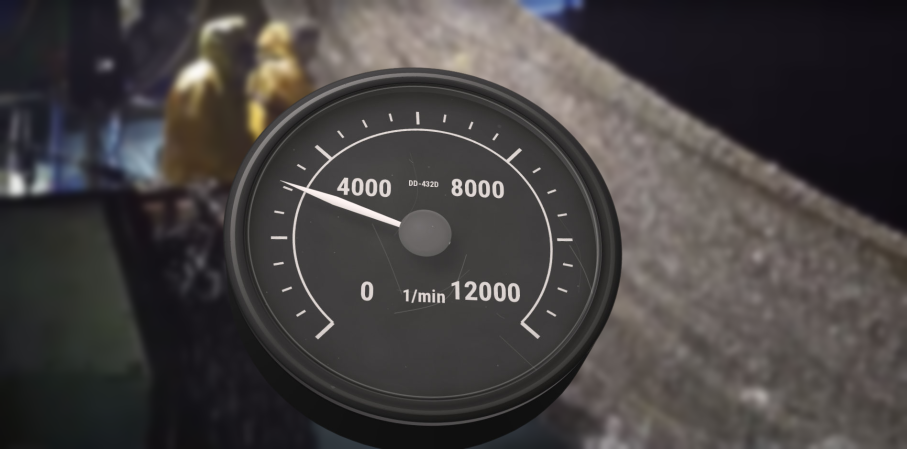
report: 3000 (rpm)
